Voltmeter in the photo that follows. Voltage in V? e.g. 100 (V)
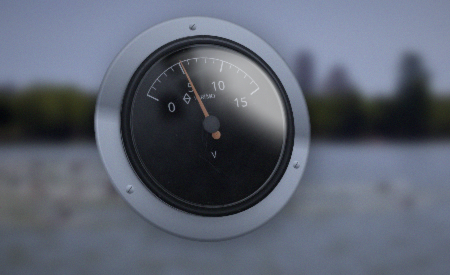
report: 5 (V)
